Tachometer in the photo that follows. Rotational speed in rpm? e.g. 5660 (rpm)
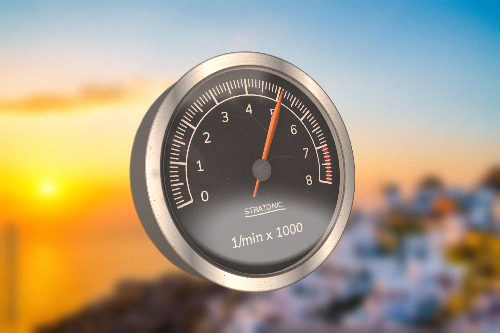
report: 5000 (rpm)
